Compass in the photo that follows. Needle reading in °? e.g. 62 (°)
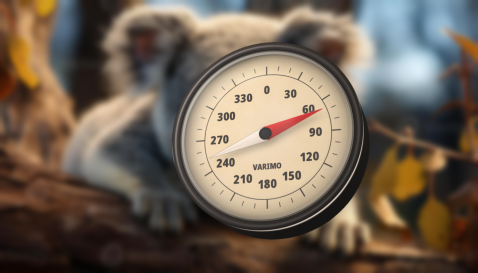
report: 70 (°)
